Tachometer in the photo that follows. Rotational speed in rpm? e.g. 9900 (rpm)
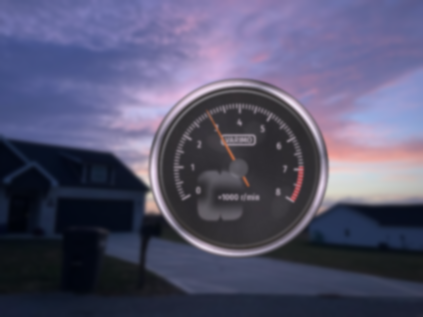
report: 3000 (rpm)
